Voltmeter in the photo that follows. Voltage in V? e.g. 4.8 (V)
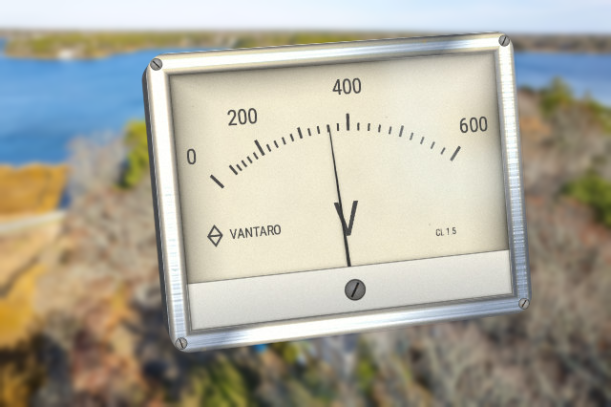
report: 360 (V)
